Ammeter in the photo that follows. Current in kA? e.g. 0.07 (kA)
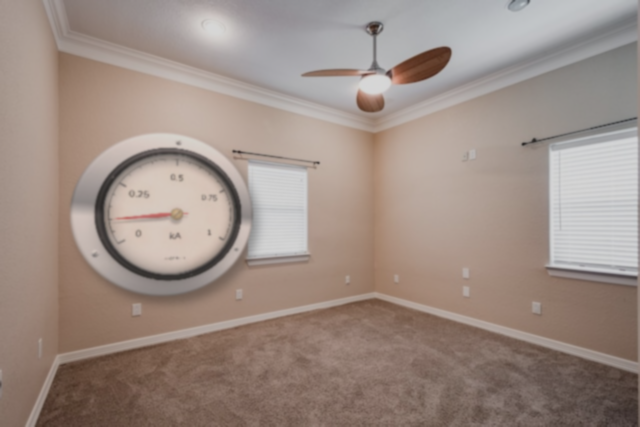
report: 0.1 (kA)
